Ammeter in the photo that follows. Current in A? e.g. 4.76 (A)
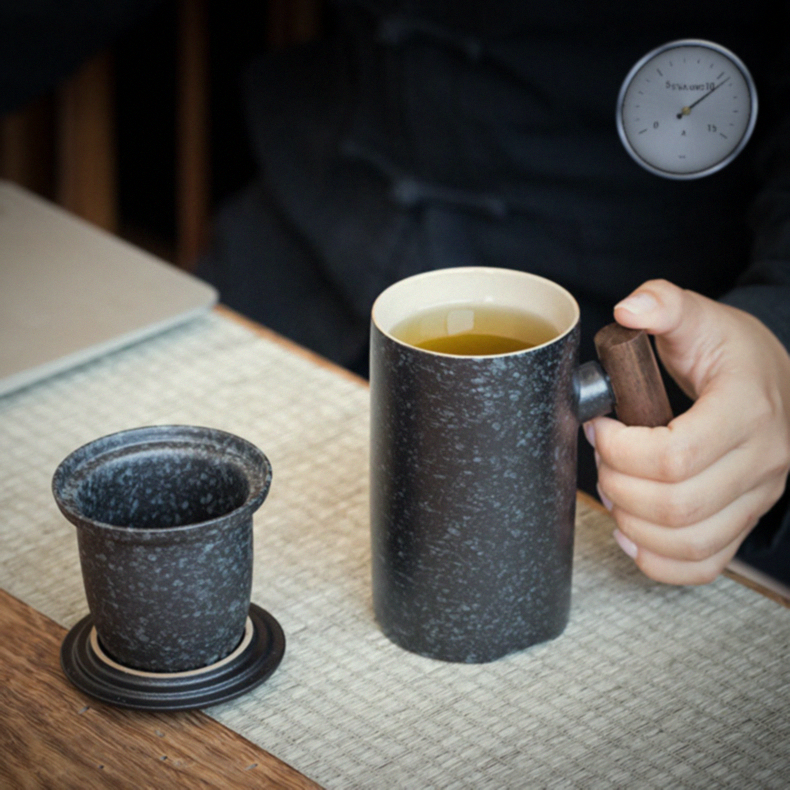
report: 10.5 (A)
